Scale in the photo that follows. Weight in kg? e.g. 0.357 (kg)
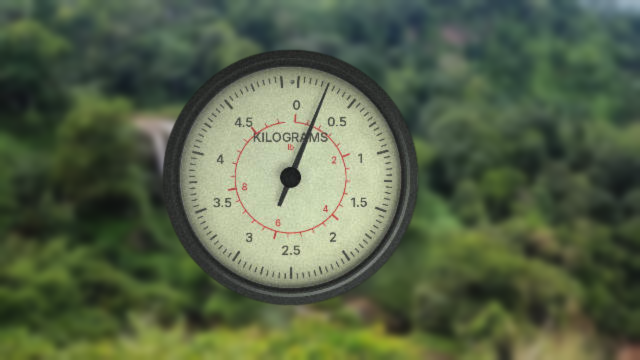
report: 0.25 (kg)
